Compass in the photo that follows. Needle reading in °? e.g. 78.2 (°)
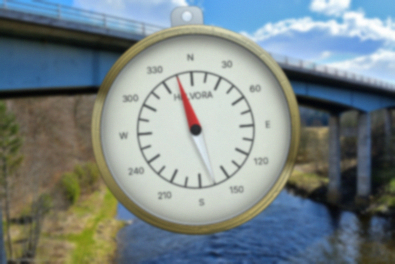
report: 345 (°)
